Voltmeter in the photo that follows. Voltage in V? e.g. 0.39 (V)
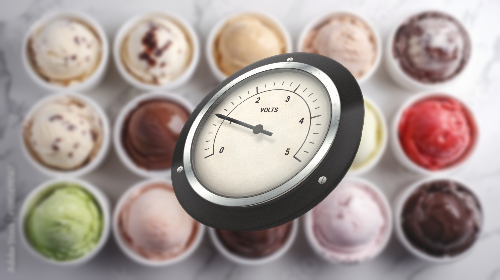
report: 1 (V)
